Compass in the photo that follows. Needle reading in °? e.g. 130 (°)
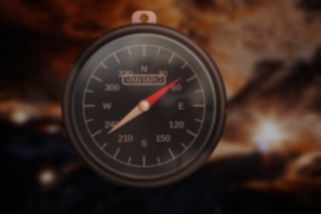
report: 52.5 (°)
